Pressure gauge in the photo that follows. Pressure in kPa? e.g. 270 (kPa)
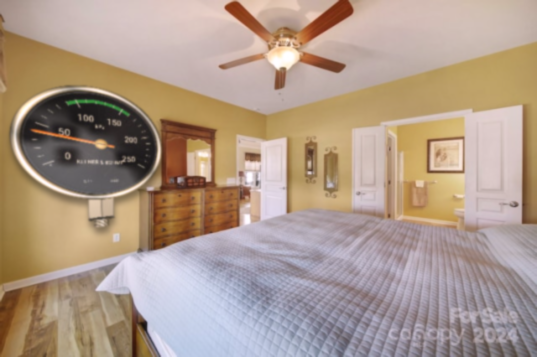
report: 40 (kPa)
